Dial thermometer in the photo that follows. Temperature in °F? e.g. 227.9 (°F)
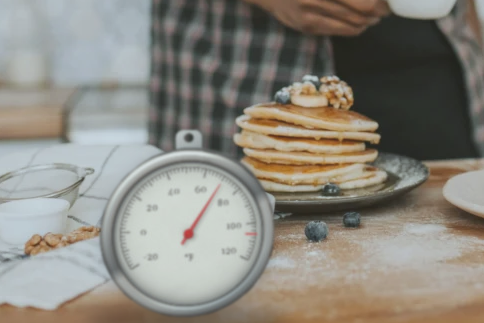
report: 70 (°F)
